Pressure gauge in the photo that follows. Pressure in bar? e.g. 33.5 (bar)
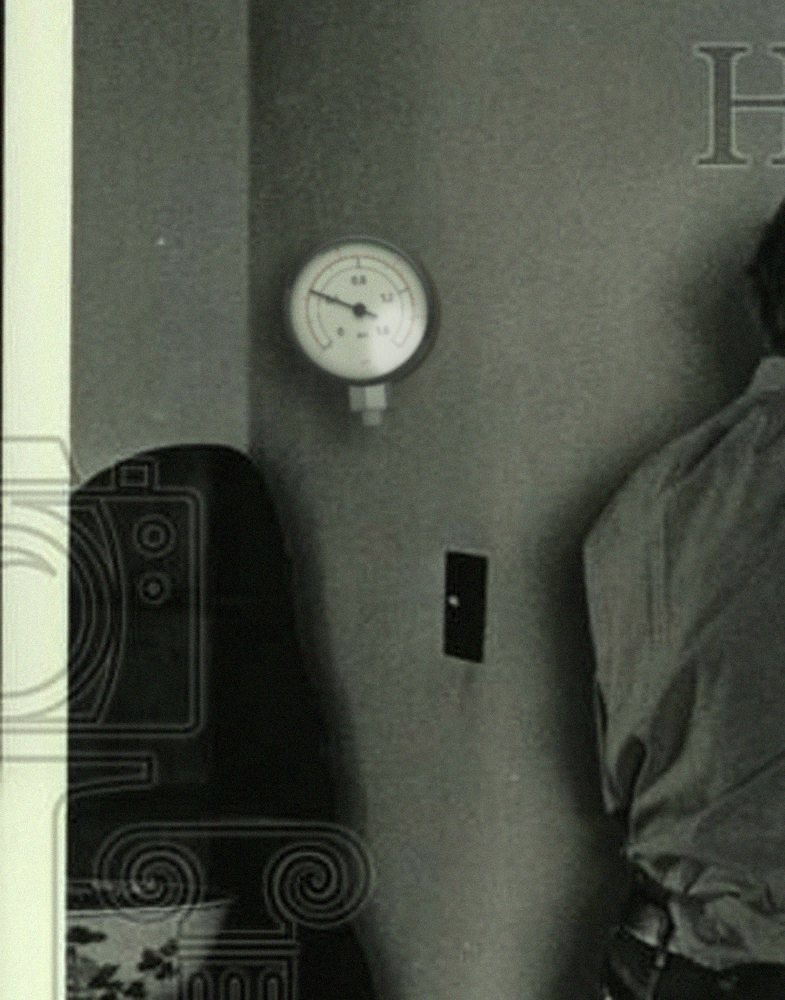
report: 0.4 (bar)
